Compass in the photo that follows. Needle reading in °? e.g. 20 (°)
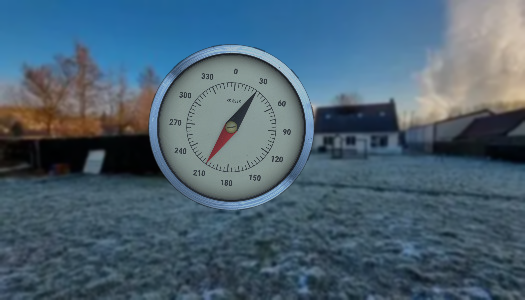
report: 210 (°)
